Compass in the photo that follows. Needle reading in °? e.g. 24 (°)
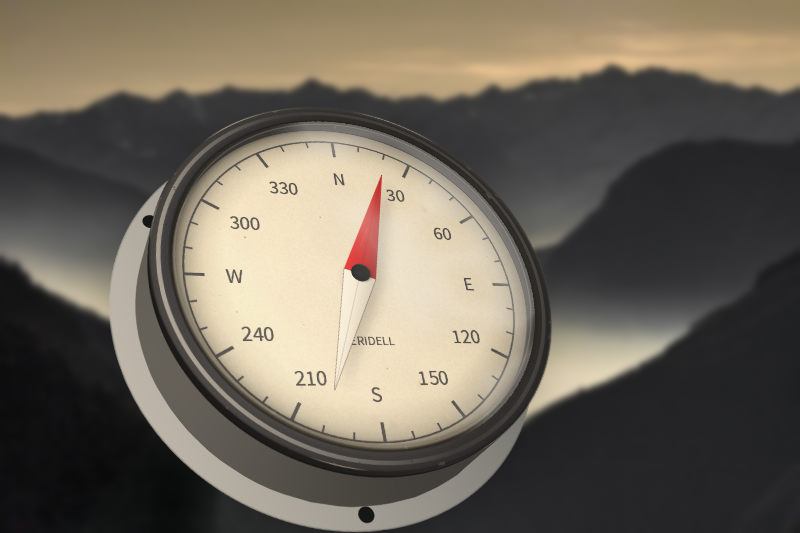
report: 20 (°)
